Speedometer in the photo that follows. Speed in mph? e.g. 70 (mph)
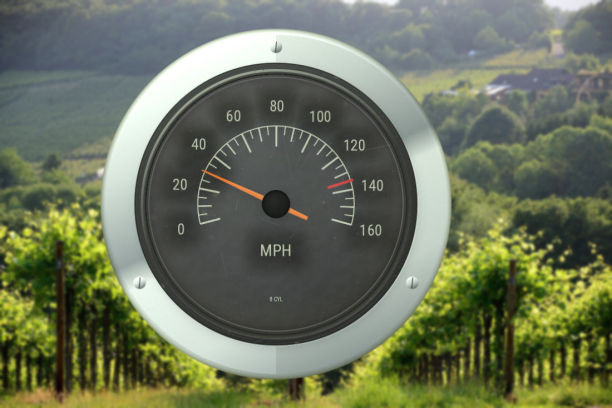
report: 30 (mph)
